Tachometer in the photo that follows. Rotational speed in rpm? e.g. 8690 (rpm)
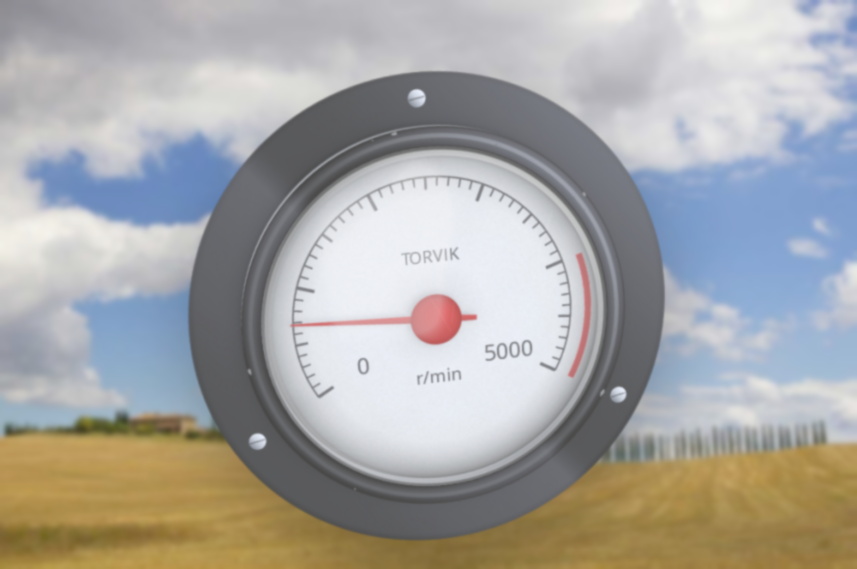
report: 700 (rpm)
